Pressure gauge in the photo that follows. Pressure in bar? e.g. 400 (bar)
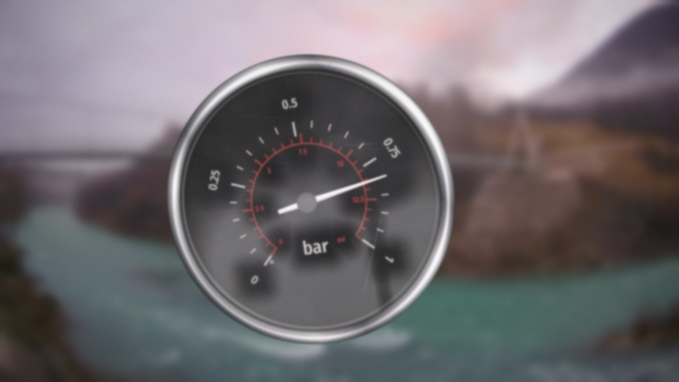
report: 0.8 (bar)
